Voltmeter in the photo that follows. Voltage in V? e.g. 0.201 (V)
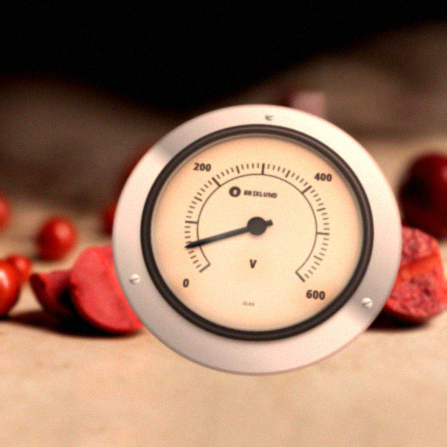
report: 50 (V)
